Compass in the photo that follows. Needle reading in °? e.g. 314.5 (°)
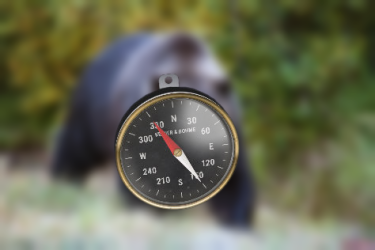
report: 330 (°)
